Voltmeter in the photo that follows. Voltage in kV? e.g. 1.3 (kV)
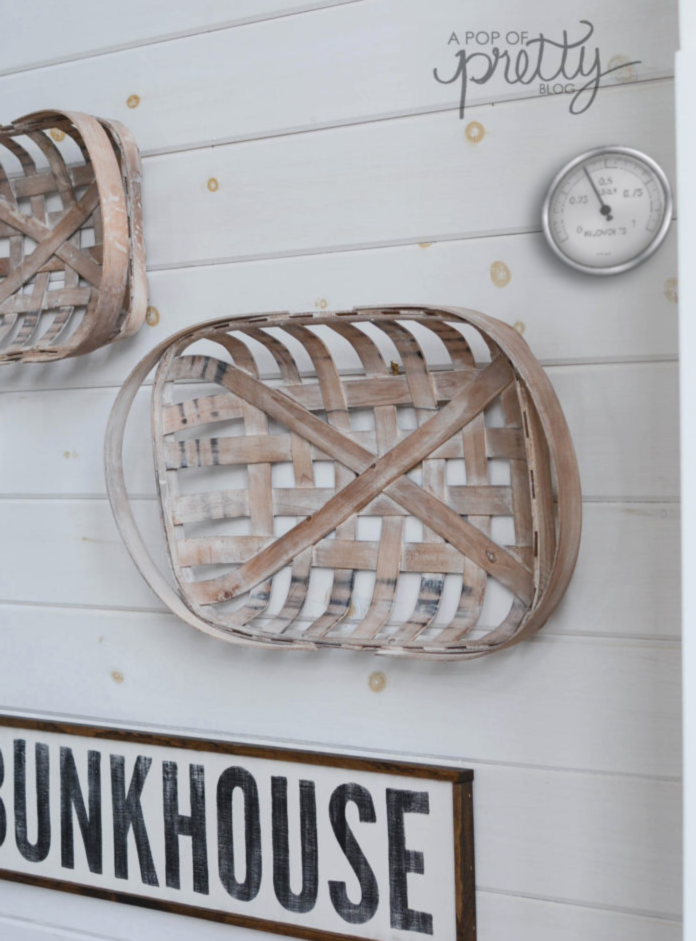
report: 0.4 (kV)
